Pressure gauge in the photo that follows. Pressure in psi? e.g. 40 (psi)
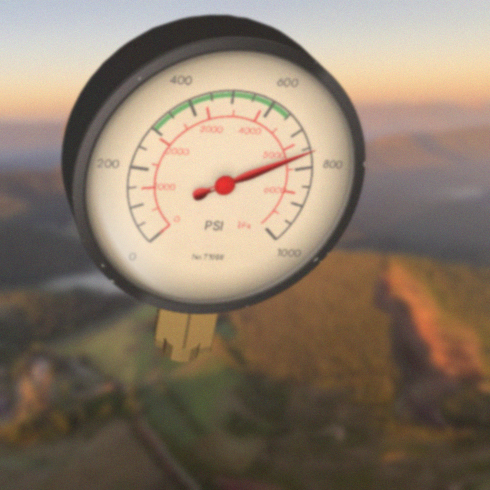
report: 750 (psi)
